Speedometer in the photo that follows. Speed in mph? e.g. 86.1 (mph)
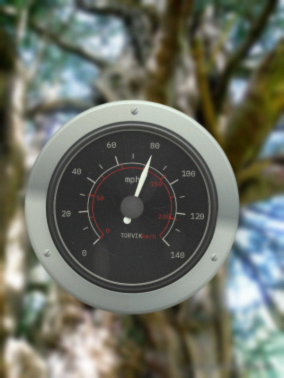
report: 80 (mph)
